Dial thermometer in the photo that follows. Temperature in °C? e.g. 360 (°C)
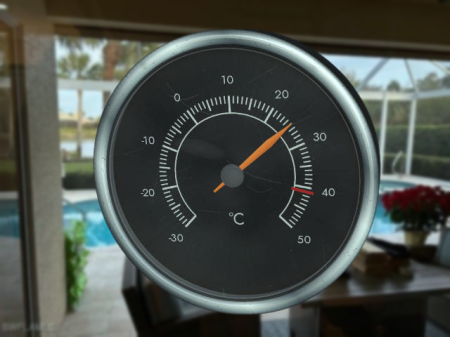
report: 25 (°C)
